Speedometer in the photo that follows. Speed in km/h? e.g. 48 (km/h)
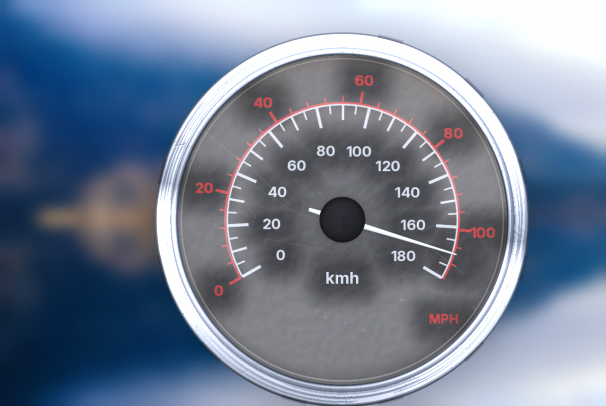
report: 170 (km/h)
